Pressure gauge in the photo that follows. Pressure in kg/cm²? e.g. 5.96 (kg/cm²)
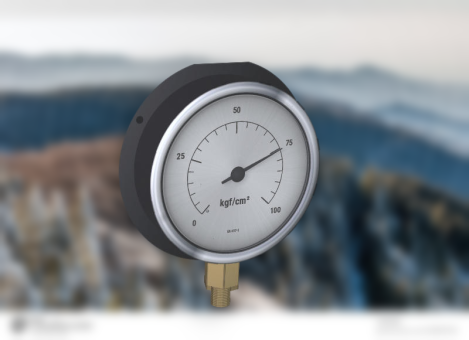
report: 75 (kg/cm²)
